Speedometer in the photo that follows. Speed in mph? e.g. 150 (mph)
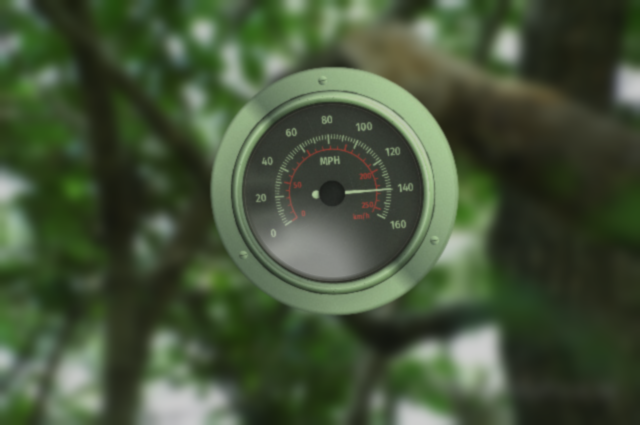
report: 140 (mph)
